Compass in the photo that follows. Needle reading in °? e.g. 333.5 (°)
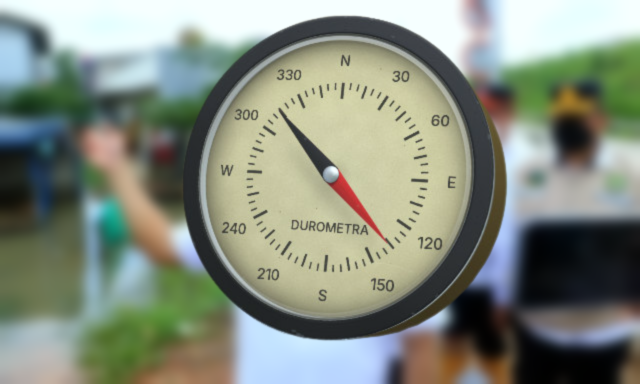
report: 135 (°)
